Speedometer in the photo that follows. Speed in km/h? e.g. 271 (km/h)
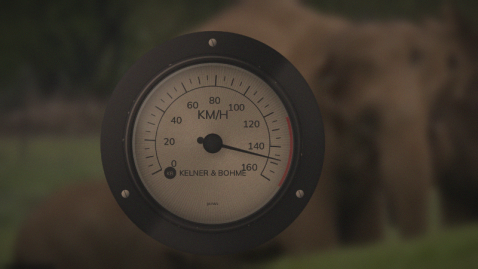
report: 147.5 (km/h)
